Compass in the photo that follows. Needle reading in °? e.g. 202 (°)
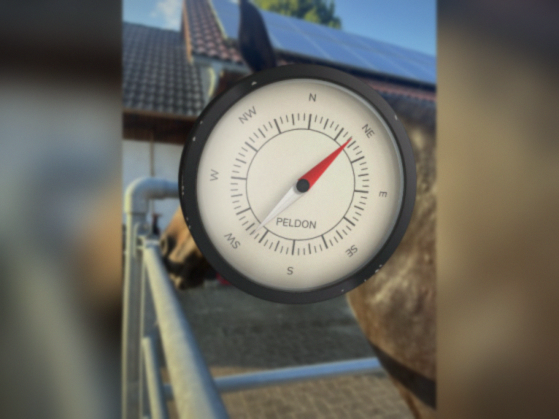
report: 40 (°)
